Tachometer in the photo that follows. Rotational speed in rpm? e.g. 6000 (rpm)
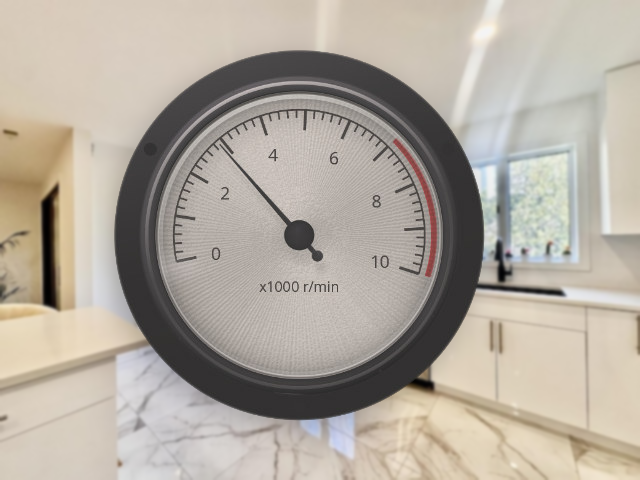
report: 2900 (rpm)
